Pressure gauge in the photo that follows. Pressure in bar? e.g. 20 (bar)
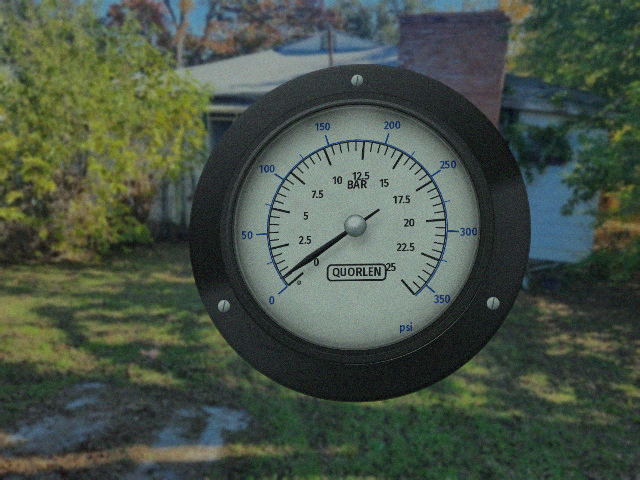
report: 0.5 (bar)
